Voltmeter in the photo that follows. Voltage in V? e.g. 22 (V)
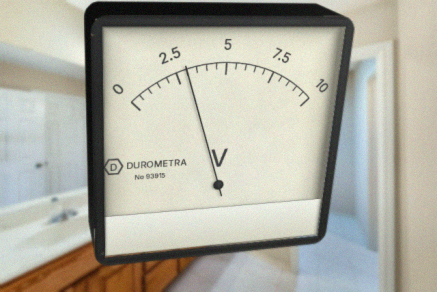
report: 3 (V)
